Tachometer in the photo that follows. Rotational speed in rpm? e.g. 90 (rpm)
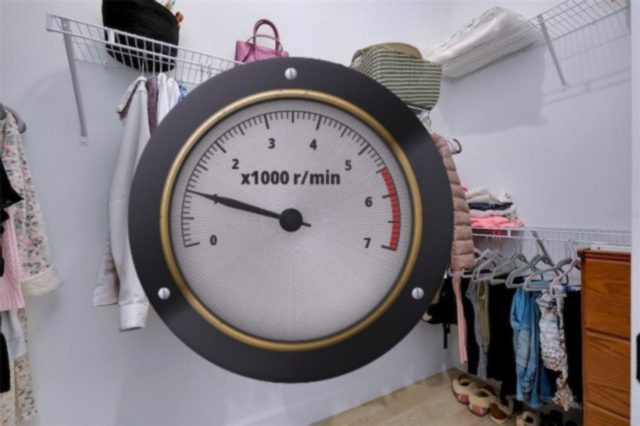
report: 1000 (rpm)
